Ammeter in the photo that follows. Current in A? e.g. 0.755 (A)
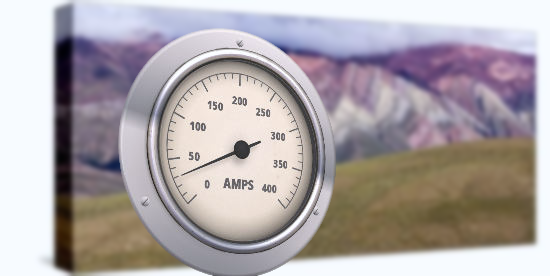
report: 30 (A)
